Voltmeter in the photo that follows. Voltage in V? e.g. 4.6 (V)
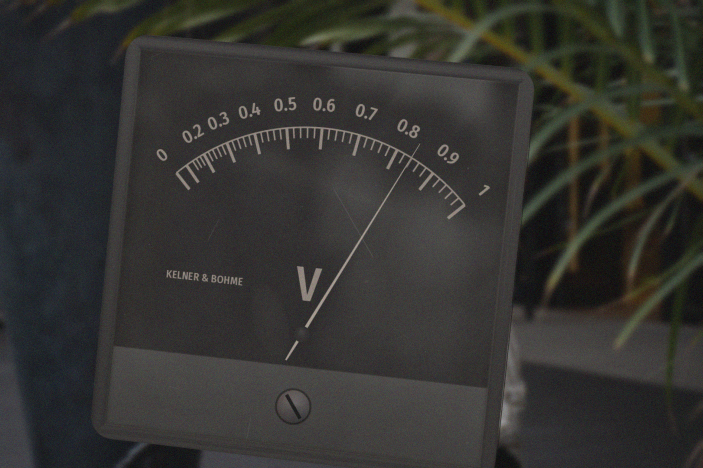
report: 0.84 (V)
